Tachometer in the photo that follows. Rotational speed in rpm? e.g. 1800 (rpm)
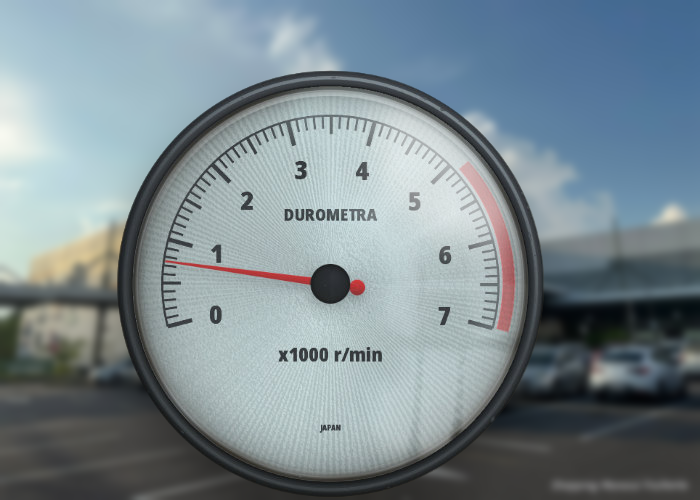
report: 750 (rpm)
